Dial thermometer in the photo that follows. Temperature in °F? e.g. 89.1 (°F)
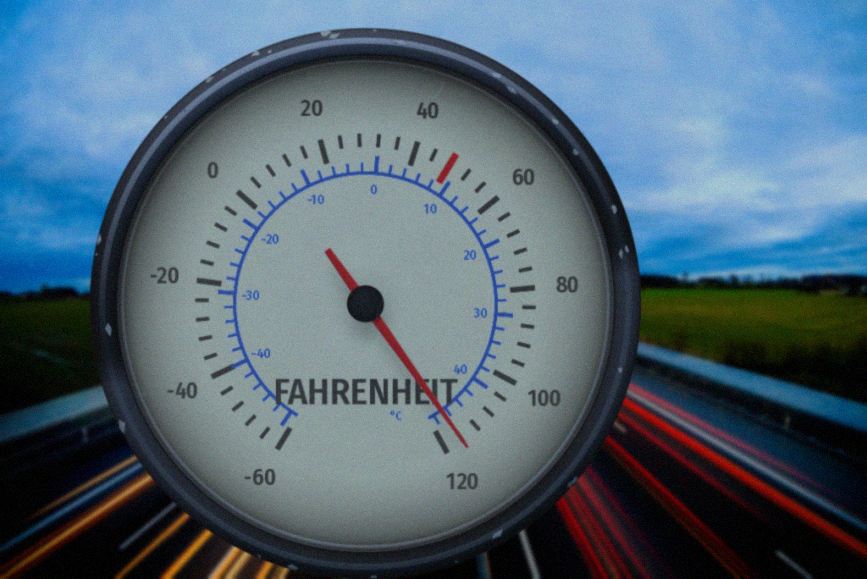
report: 116 (°F)
